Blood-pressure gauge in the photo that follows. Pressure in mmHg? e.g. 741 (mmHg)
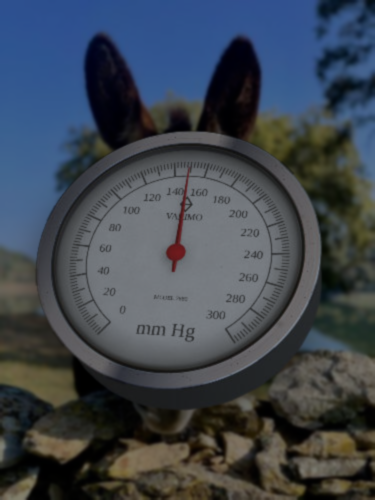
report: 150 (mmHg)
